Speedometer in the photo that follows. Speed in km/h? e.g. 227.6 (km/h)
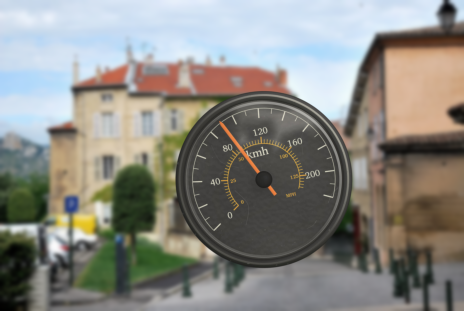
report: 90 (km/h)
